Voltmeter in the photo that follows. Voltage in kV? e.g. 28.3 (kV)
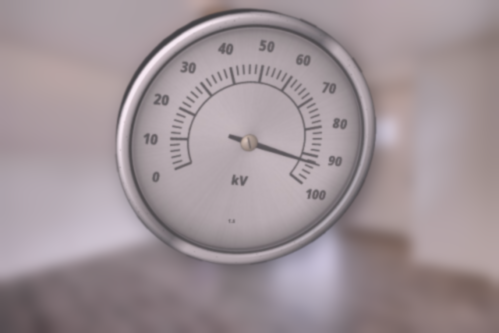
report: 92 (kV)
